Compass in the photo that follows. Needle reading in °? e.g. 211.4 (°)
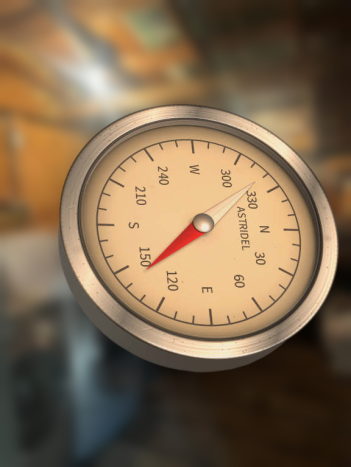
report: 140 (°)
